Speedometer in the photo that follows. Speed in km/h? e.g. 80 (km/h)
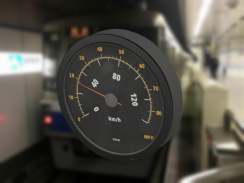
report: 30 (km/h)
